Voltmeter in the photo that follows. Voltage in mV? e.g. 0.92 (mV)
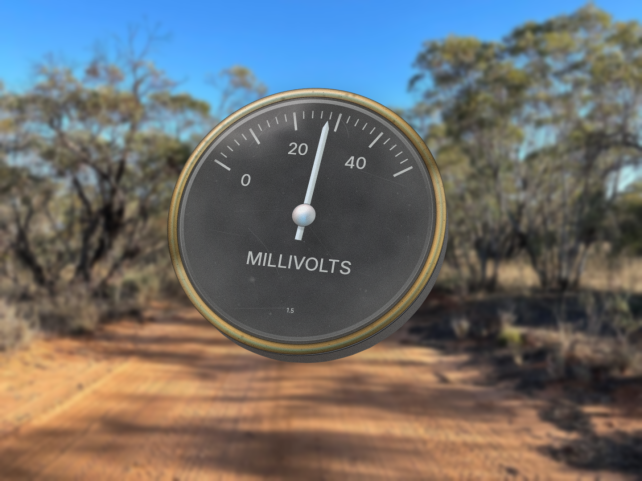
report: 28 (mV)
